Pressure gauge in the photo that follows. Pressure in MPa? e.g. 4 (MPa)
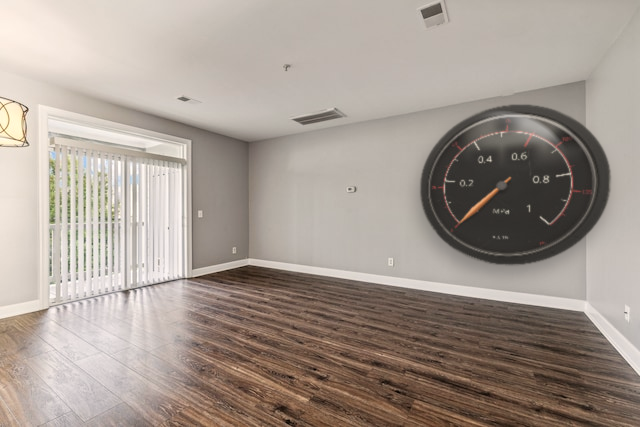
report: 0 (MPa)
